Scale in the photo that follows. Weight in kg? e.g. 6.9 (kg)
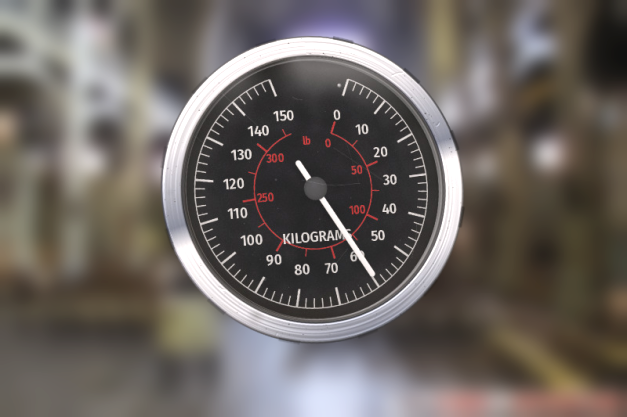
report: 60 (kg)
